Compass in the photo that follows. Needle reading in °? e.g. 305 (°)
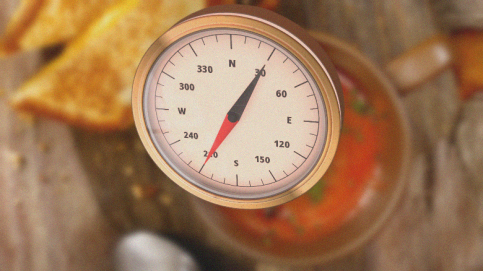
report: 210 (°)
